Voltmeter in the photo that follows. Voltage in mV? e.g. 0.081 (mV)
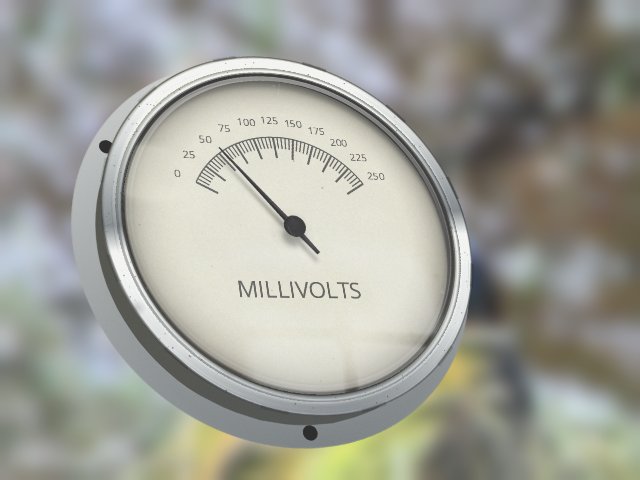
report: 50 (mV)
